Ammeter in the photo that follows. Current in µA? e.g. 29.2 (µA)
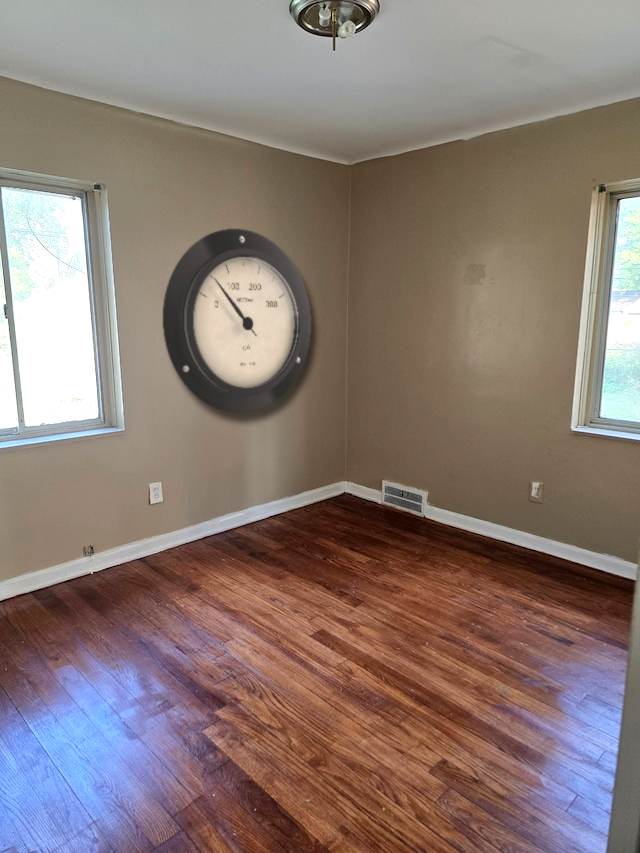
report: 50 (µA)
